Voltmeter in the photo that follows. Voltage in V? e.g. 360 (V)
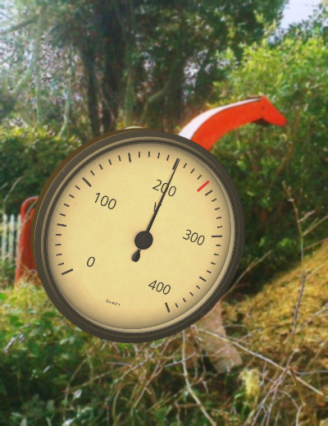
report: 200 (V)
